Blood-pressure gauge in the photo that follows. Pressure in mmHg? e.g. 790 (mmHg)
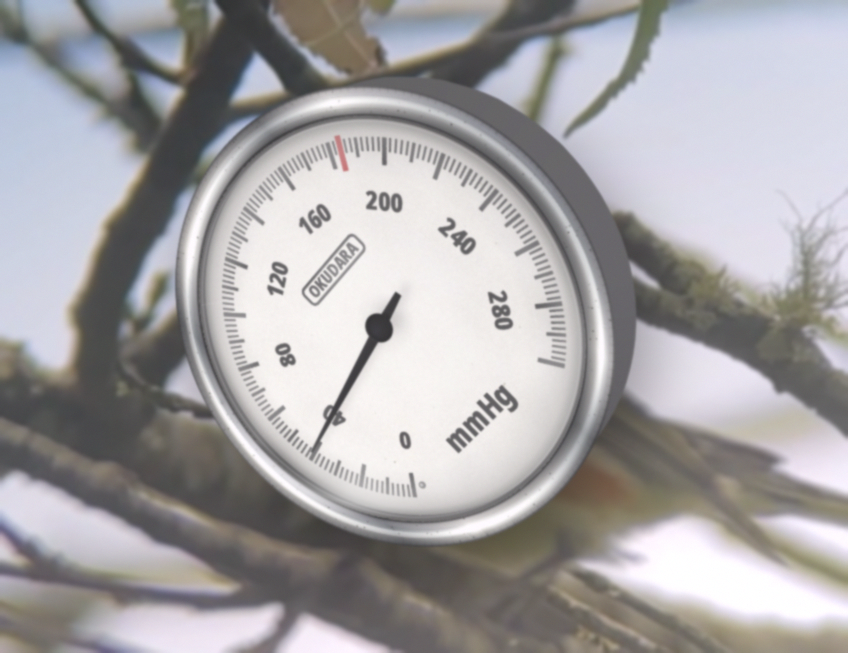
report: 40 (mmHg)
